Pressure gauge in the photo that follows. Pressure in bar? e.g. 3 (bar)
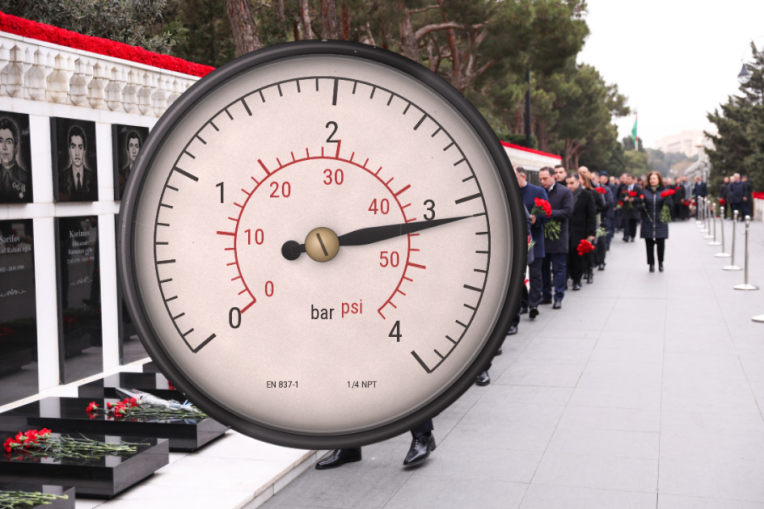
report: 3.1 (bar)
